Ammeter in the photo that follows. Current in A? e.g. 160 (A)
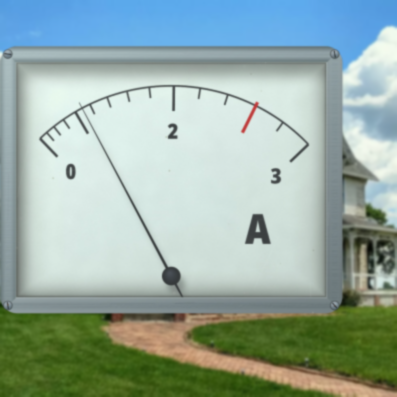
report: 1.1 (A)
